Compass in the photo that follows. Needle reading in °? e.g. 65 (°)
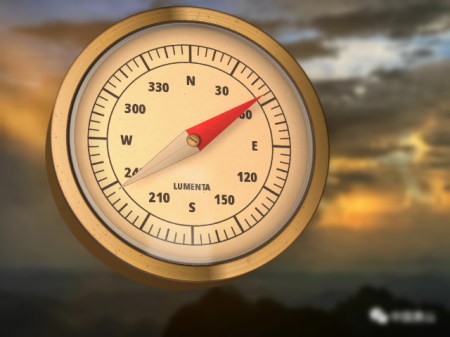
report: 55 (°)
